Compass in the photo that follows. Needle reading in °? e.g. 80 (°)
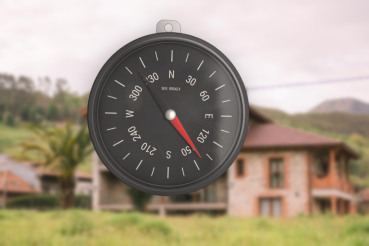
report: 142.5 (°)
